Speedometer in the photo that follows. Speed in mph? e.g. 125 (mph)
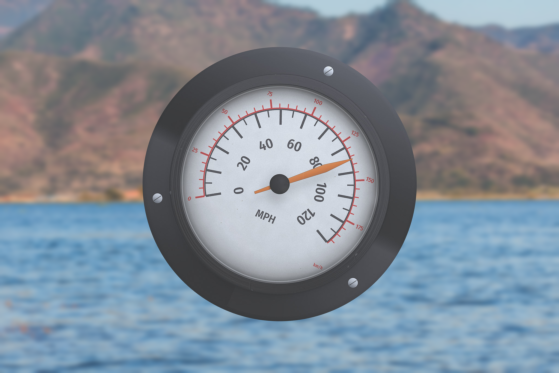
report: 85 (mph)
